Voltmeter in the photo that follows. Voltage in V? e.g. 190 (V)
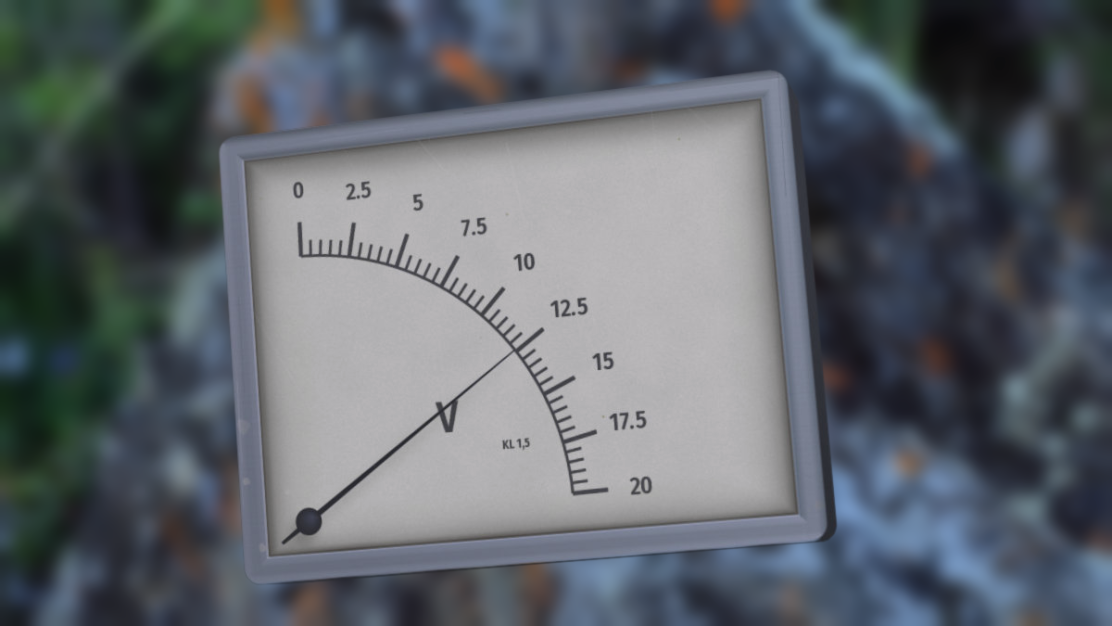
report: 12.5 (V)
